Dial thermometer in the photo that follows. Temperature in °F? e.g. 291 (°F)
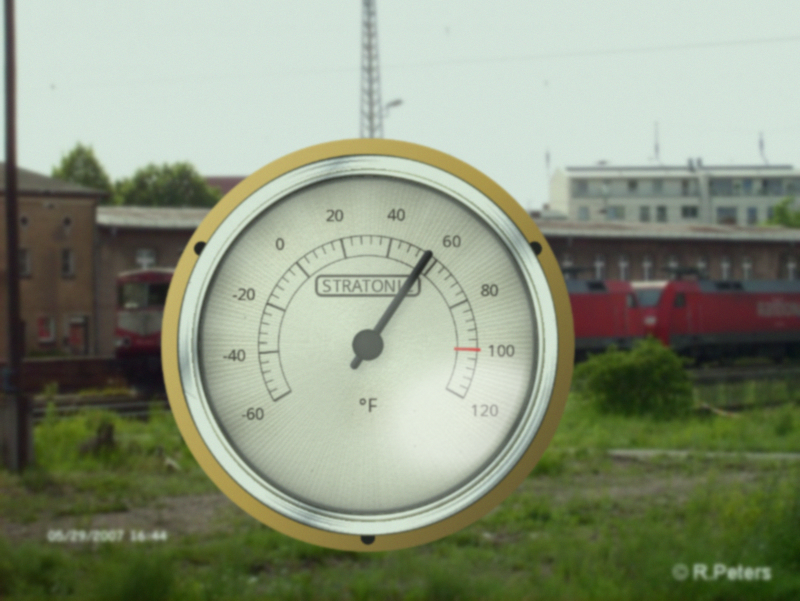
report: 56 (°F)
